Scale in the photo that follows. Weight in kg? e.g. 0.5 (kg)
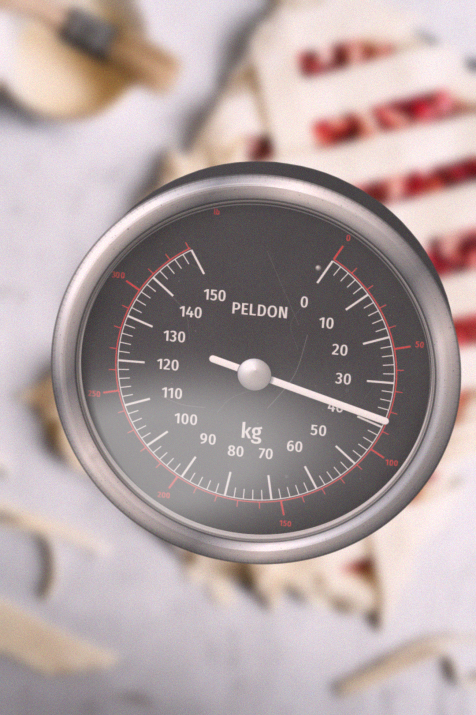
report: 38 (kg)
